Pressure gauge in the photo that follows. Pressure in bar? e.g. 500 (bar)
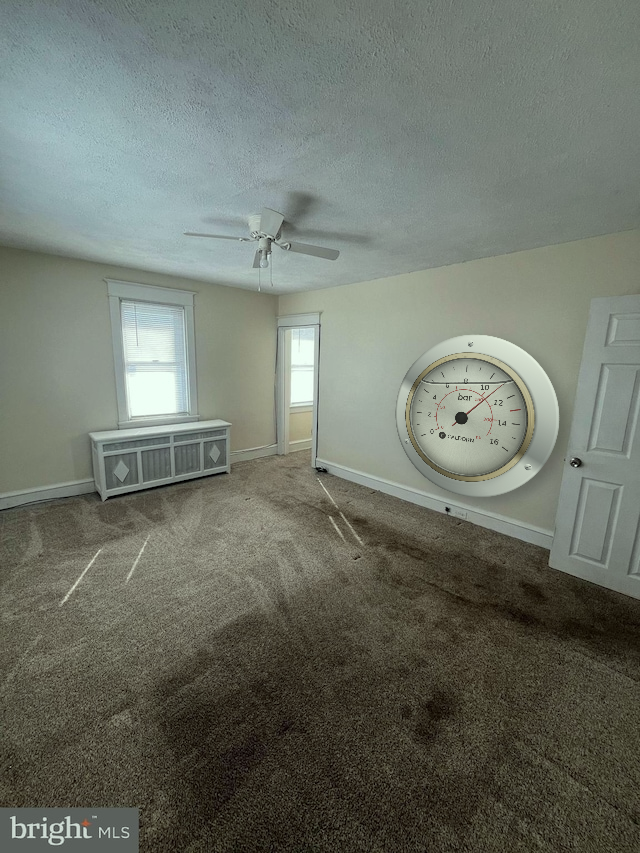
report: 11 (bar)
